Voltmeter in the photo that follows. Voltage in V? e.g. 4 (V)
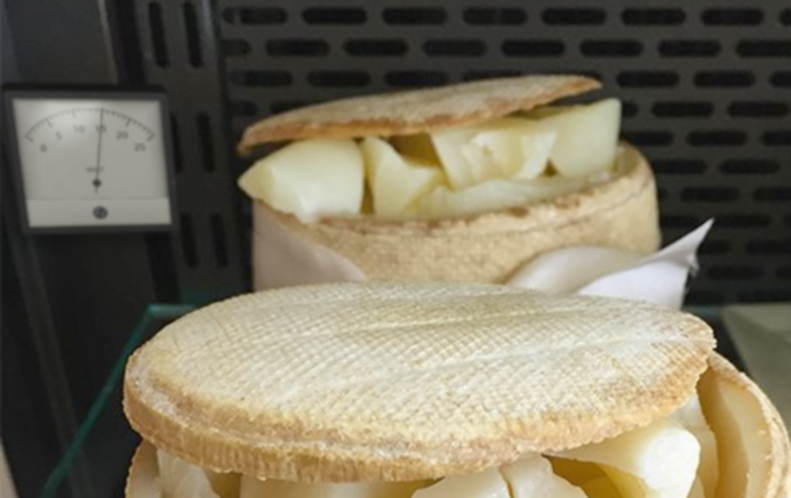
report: 15 (V)
